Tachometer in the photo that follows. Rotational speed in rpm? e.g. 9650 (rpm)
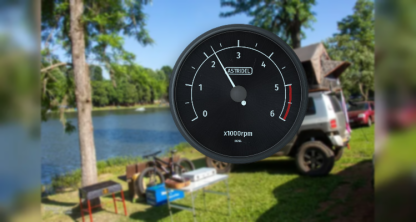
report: 2250 (rpm)
